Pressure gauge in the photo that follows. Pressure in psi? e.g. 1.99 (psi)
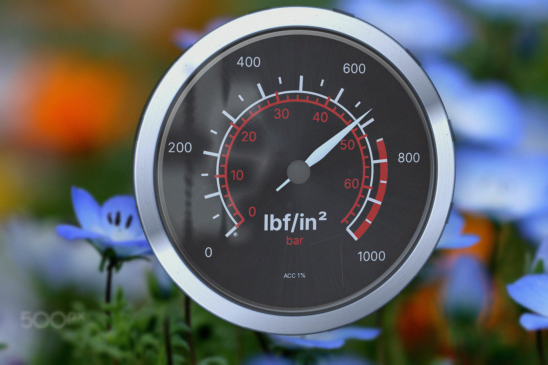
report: 675 (psi)
